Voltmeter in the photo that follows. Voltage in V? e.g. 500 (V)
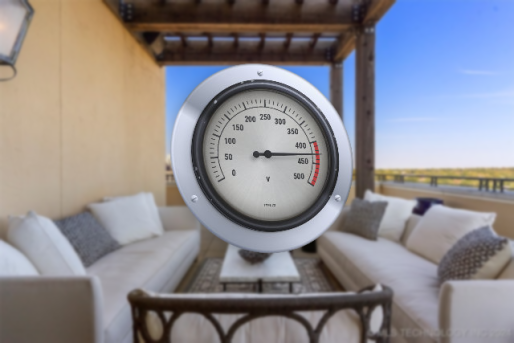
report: 430 (V)
